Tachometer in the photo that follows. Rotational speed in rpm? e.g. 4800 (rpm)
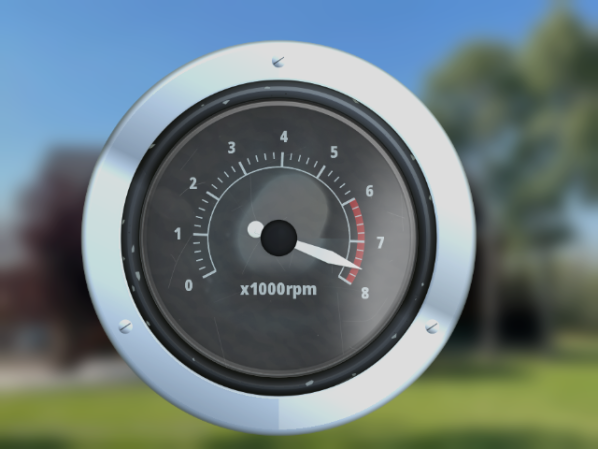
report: 7600 (rpm)
